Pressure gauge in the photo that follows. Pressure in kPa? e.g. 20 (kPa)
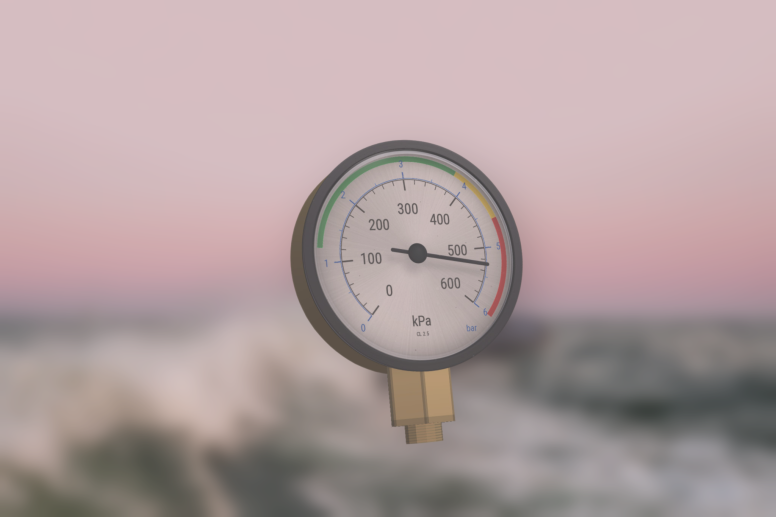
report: 530 (kPa)
